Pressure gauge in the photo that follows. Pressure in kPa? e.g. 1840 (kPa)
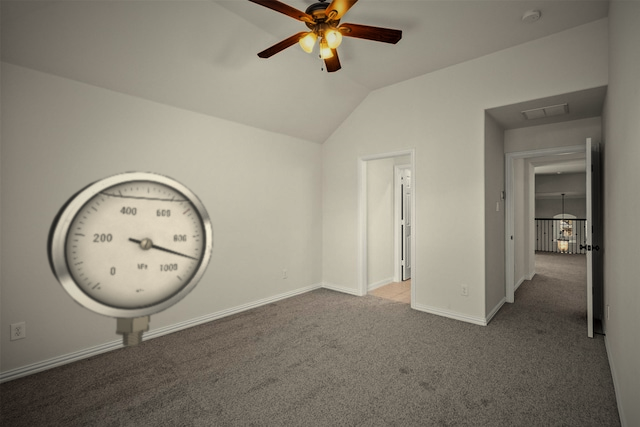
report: 900 (kPa)
